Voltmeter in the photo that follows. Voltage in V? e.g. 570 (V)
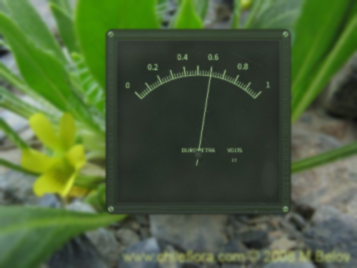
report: 0.6 (V)
